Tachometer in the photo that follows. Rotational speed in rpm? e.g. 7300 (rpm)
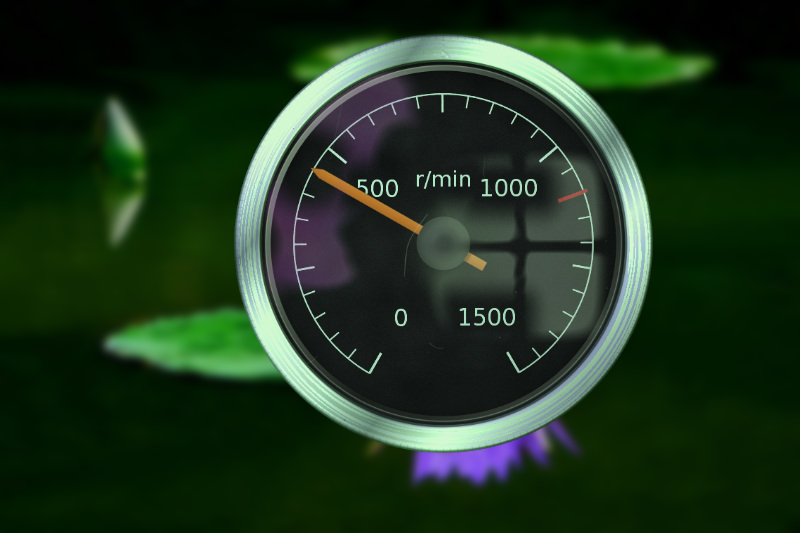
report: 450 (rpm)
